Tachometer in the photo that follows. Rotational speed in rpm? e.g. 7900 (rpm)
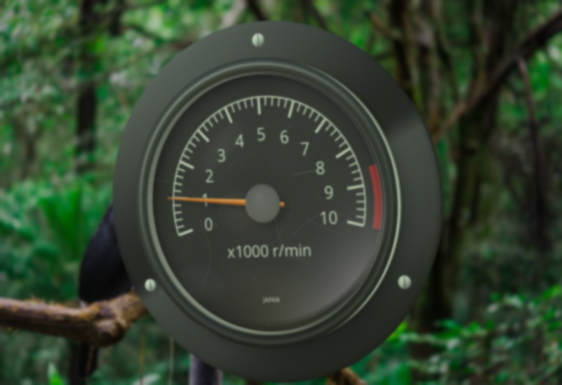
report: 1000 (rpm)
